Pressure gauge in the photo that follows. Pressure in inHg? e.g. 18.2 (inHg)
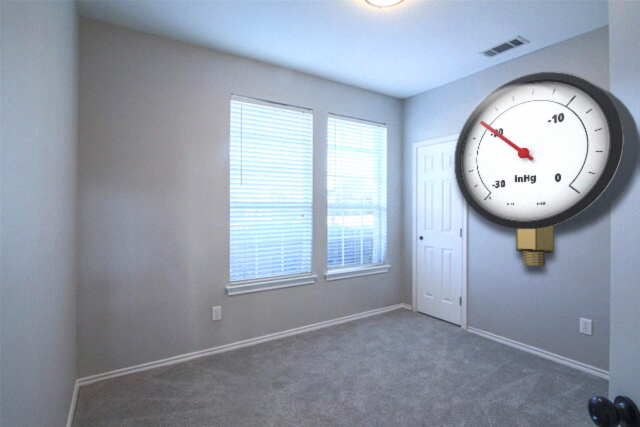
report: -20 (inHg)
